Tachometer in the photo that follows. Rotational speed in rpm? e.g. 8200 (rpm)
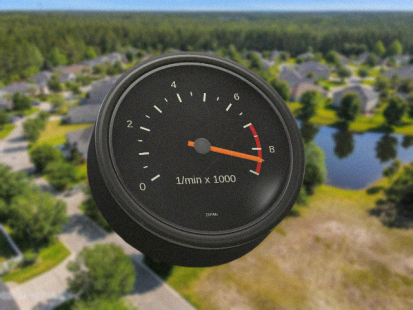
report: 8500 (rpm)
